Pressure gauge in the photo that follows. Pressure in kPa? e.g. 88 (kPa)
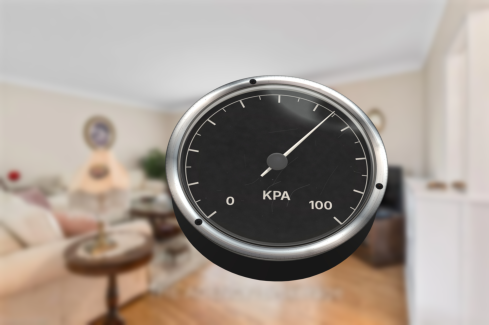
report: 65 (kPa)
